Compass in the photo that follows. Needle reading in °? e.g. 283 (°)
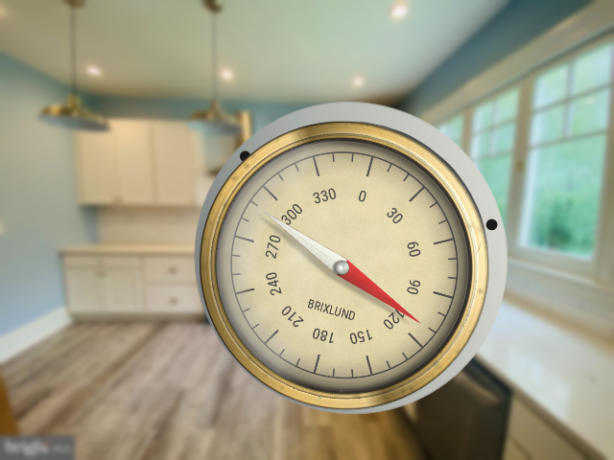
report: 110 (°)
